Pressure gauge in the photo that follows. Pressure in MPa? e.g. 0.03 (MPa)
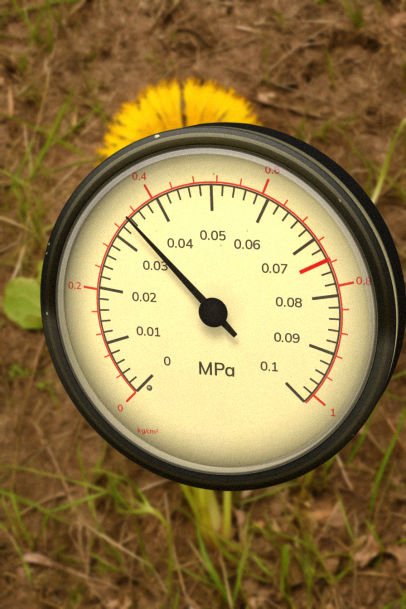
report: 0.034 (MPa)
